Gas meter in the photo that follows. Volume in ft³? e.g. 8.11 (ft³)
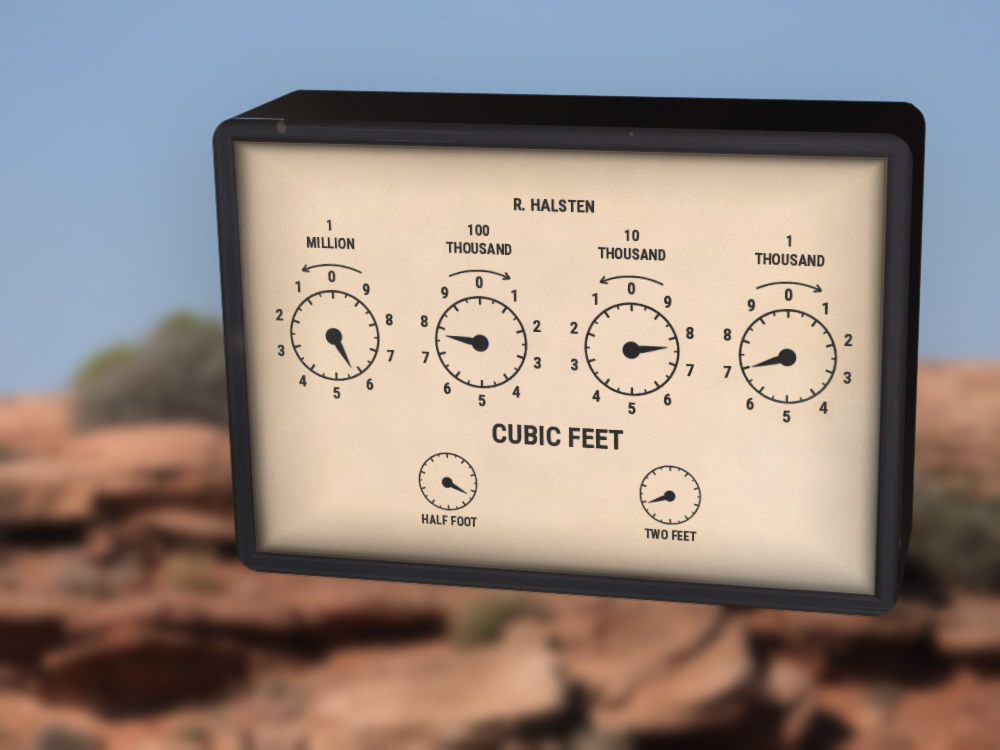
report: 577700 (ft³)
